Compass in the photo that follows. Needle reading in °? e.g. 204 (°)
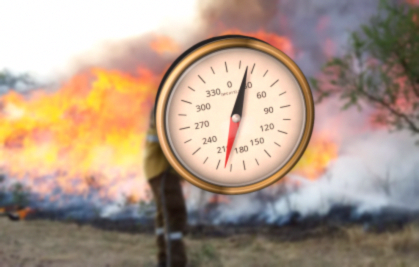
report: 202.5 (°)
